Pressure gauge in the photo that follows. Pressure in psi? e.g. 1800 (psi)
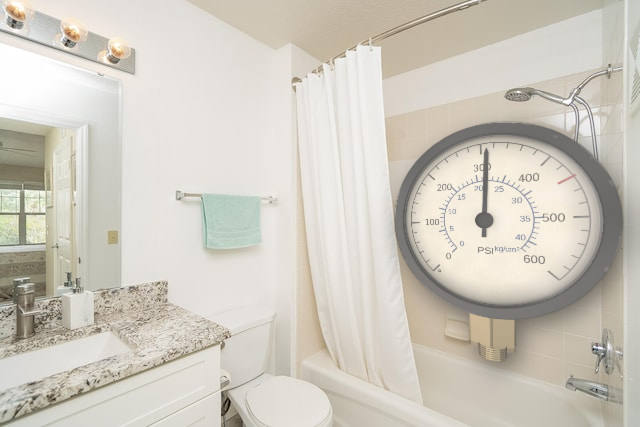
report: 310 (psi)
